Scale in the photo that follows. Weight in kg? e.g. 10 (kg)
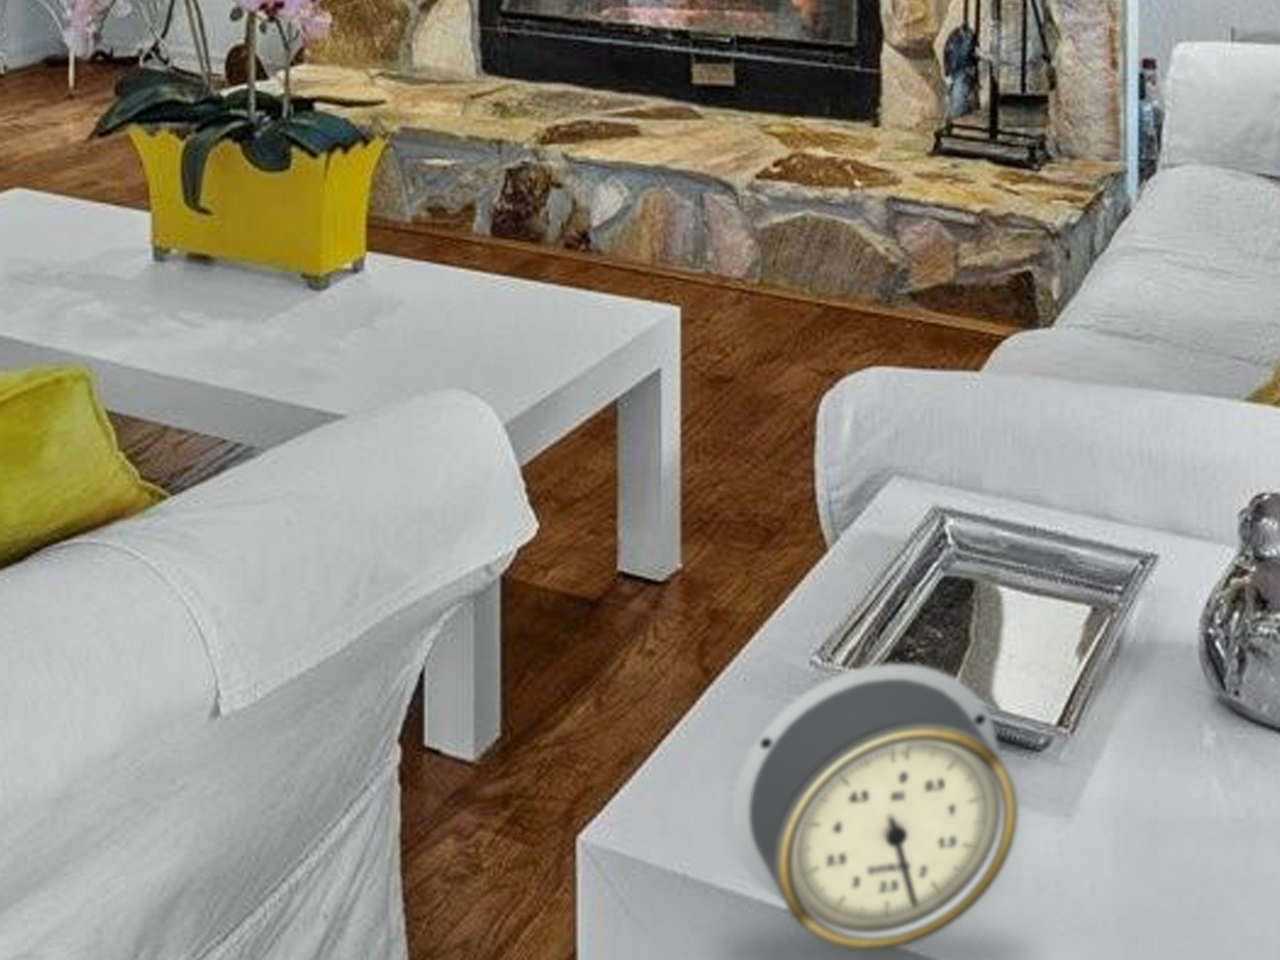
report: 2.25 (kg)
